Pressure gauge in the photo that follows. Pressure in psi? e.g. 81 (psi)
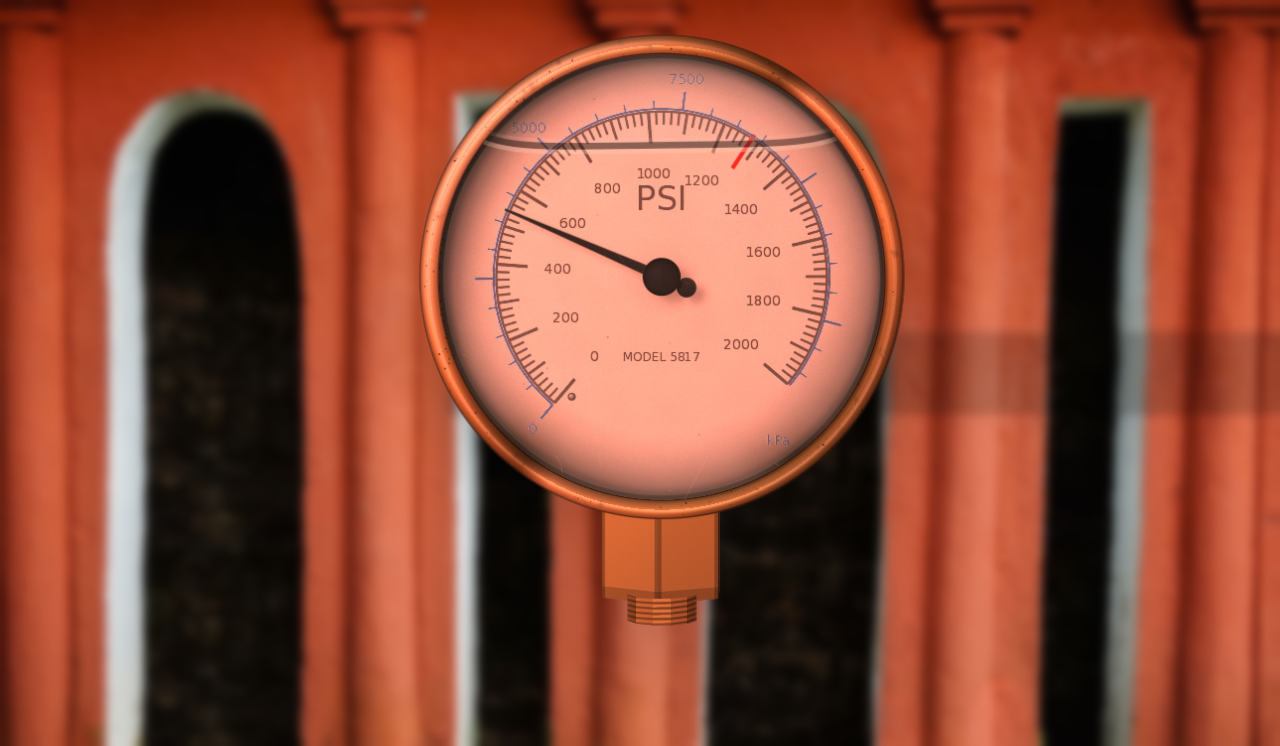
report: 540 (psi)
